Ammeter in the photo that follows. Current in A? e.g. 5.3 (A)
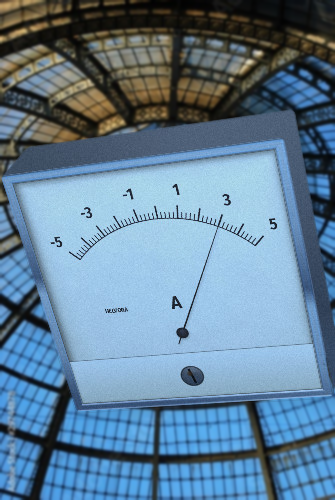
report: 3 (A)
